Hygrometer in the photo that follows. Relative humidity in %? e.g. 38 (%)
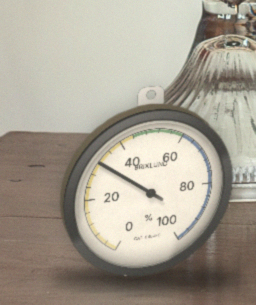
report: 32 (%)
